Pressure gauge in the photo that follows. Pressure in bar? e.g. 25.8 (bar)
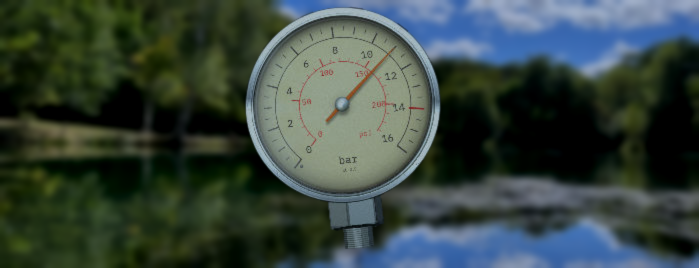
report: 11 (bar)
